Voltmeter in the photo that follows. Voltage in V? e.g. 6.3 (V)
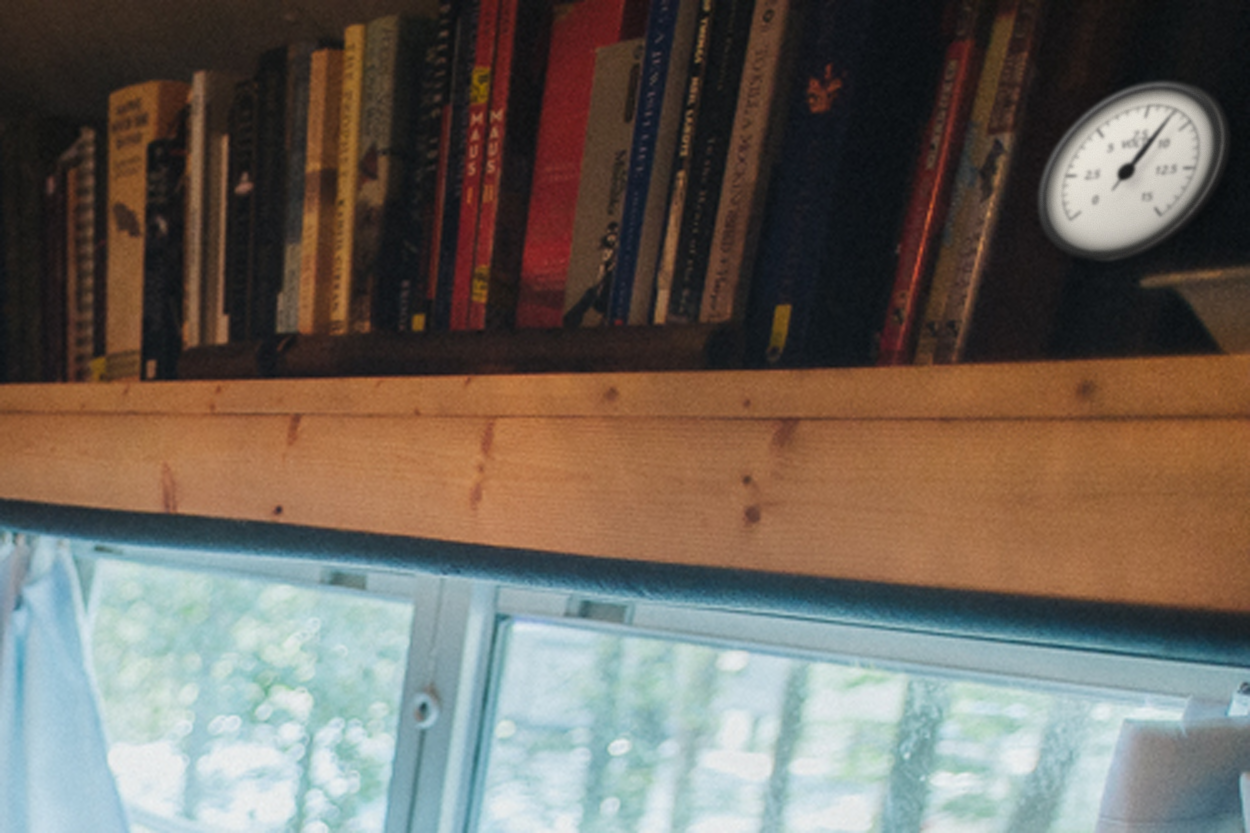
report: 9 (V)
